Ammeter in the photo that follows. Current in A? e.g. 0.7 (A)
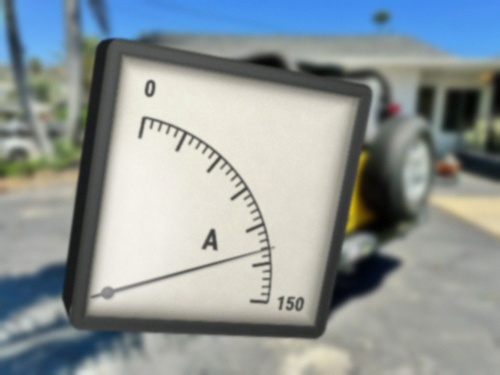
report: 115 (A)
